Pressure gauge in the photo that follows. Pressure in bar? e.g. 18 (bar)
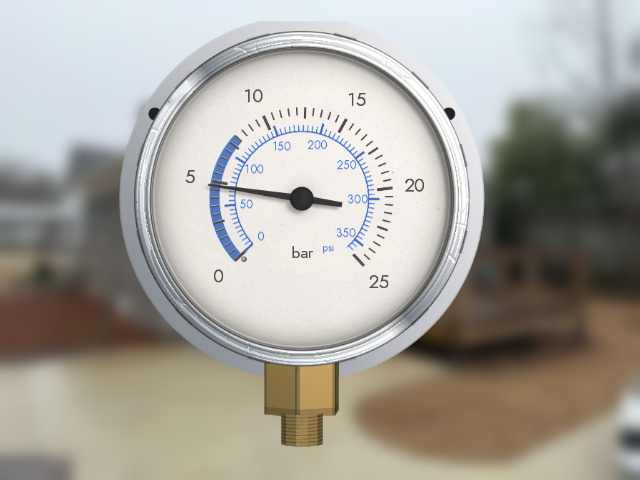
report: 4.75 (bar)
